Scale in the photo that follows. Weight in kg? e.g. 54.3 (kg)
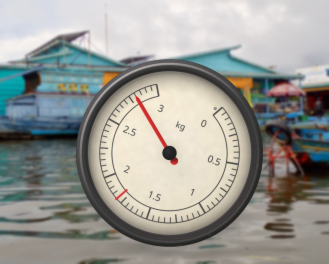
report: 2.8 (kg)
